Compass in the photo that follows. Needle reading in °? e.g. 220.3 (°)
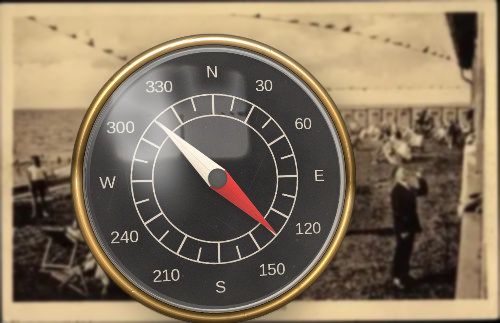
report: 135 (°)
